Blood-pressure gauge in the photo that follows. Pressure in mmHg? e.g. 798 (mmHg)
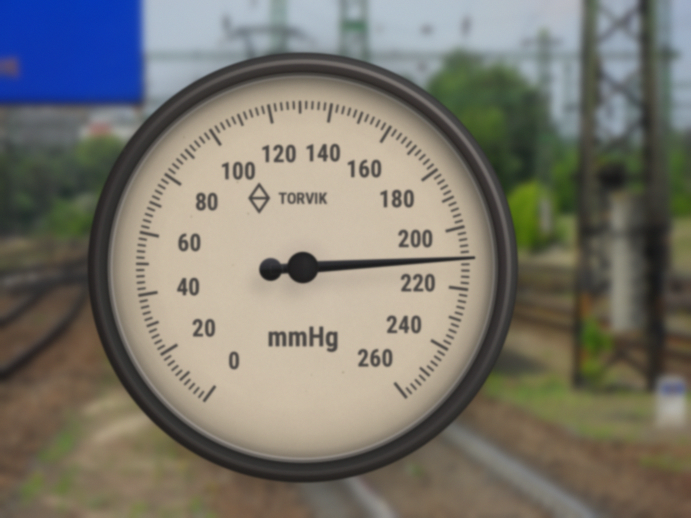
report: 210 (mmHg)
